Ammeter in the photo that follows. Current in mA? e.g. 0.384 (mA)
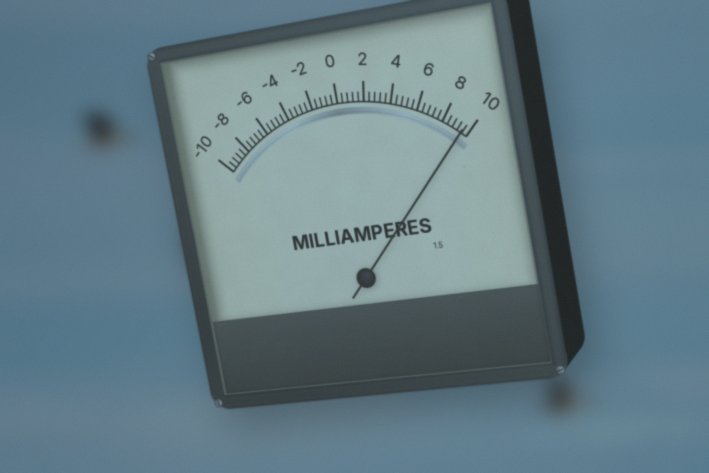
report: 9.6 (mA)
